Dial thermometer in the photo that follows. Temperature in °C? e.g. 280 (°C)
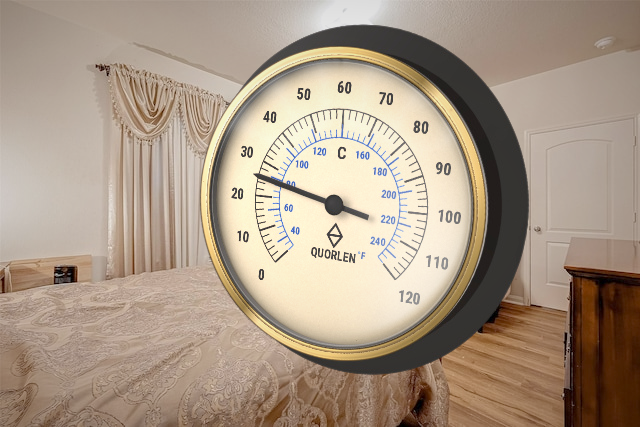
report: 26 (°C)
